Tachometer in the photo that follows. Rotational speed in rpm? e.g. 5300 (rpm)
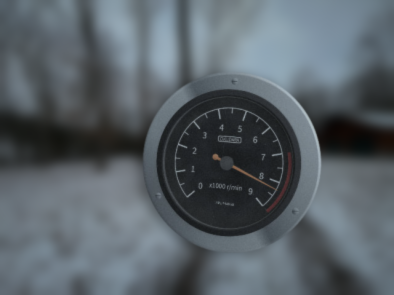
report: 8250 (rpm)
